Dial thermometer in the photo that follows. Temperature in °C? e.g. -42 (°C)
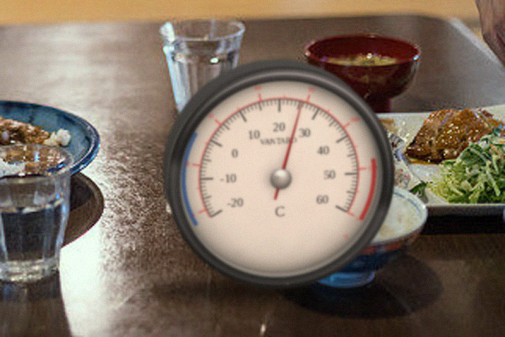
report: 25 (°C)
